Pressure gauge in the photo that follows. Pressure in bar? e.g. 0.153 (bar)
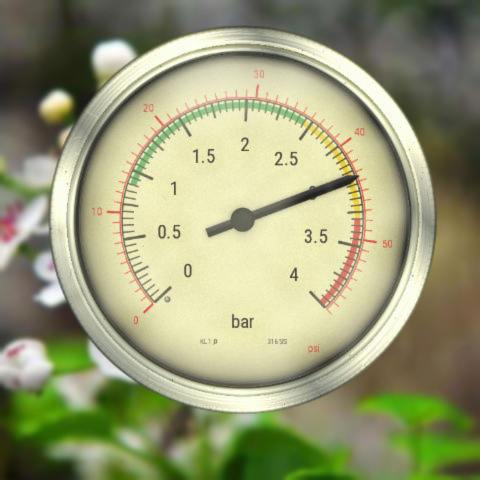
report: 3 (bar)
